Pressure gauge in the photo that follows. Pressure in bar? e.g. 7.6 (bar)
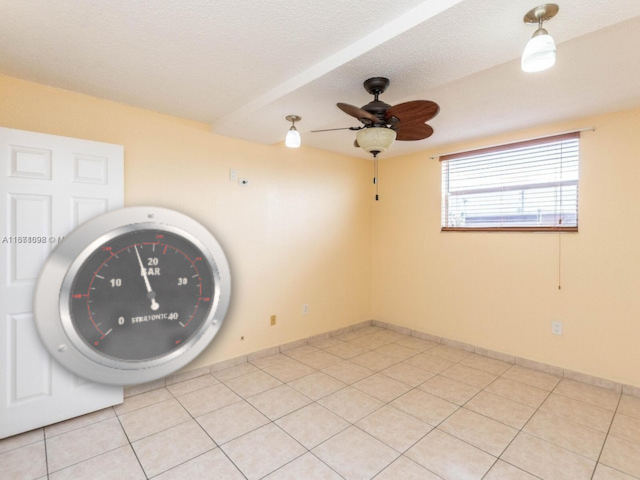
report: 17 (bar)
